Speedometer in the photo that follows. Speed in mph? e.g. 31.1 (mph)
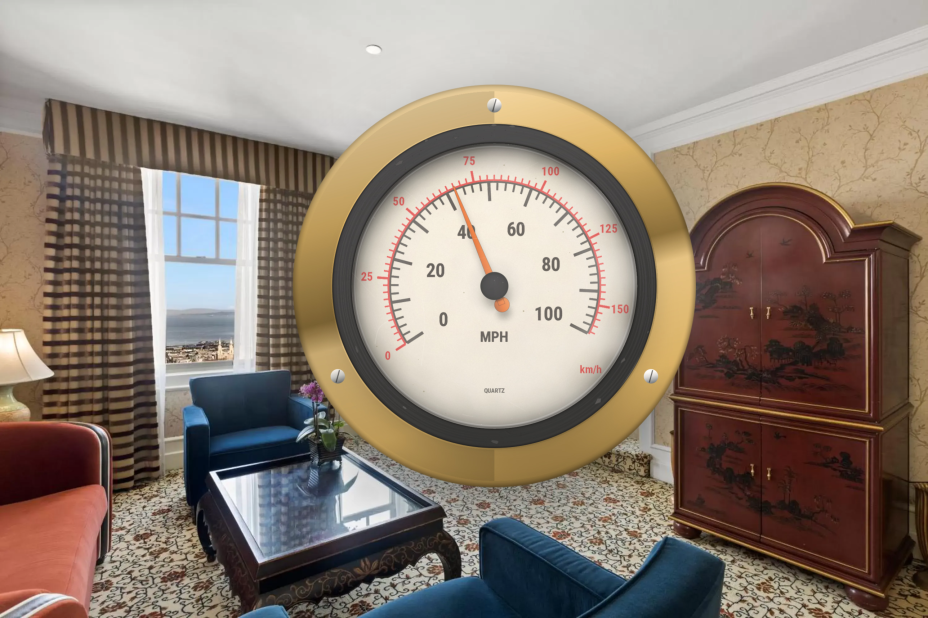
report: 42 (mph)
